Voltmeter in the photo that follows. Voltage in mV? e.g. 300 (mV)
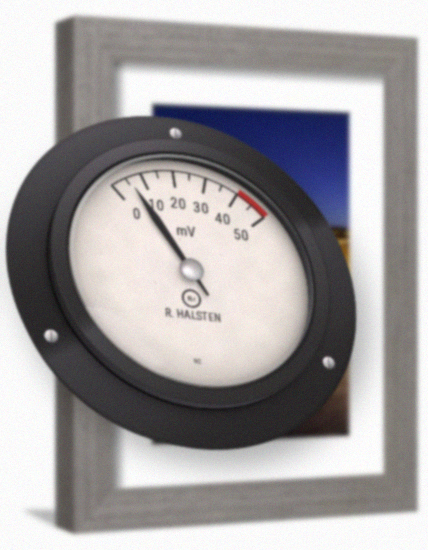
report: 5 (mV)
